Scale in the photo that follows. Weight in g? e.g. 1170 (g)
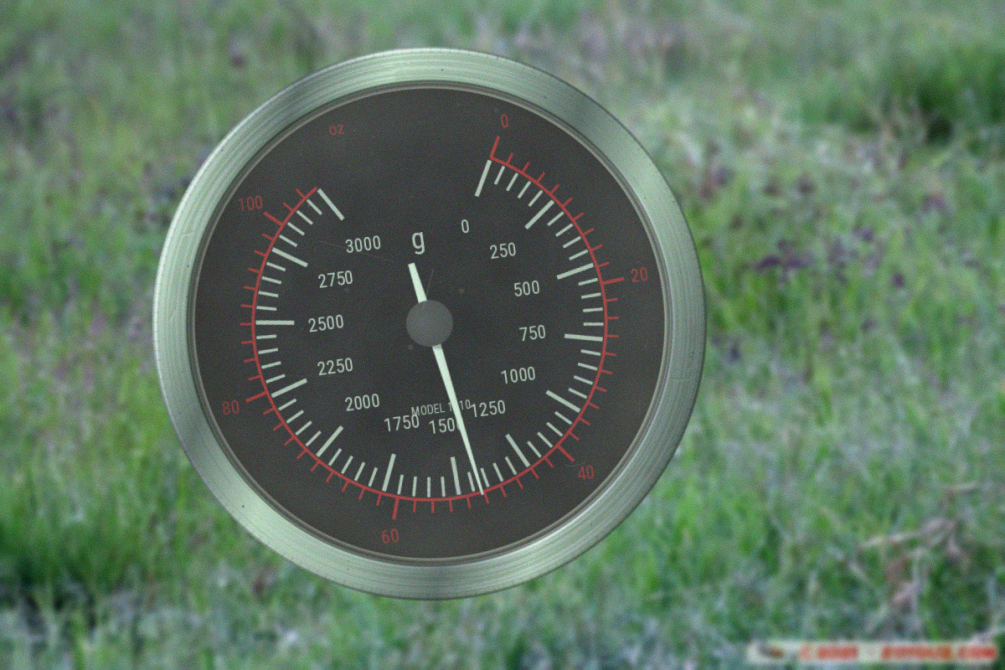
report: 1425 (g)
